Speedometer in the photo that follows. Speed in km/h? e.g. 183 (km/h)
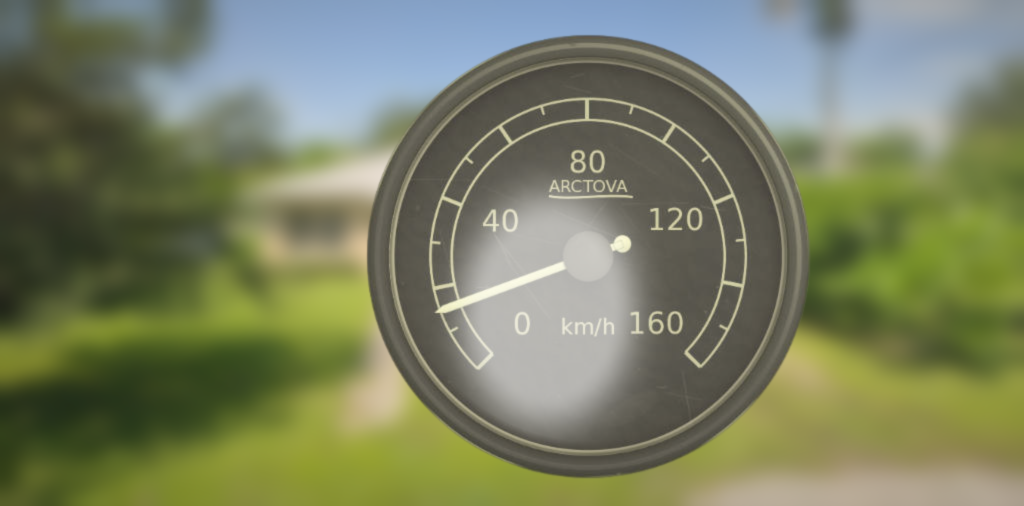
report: 15 (km/h)
